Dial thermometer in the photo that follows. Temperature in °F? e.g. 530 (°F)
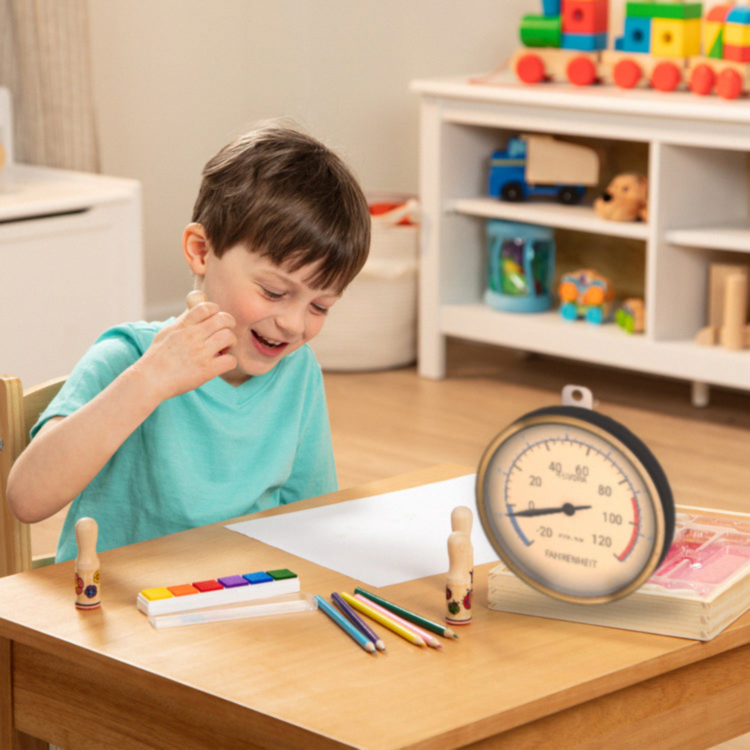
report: -4 (°F)
